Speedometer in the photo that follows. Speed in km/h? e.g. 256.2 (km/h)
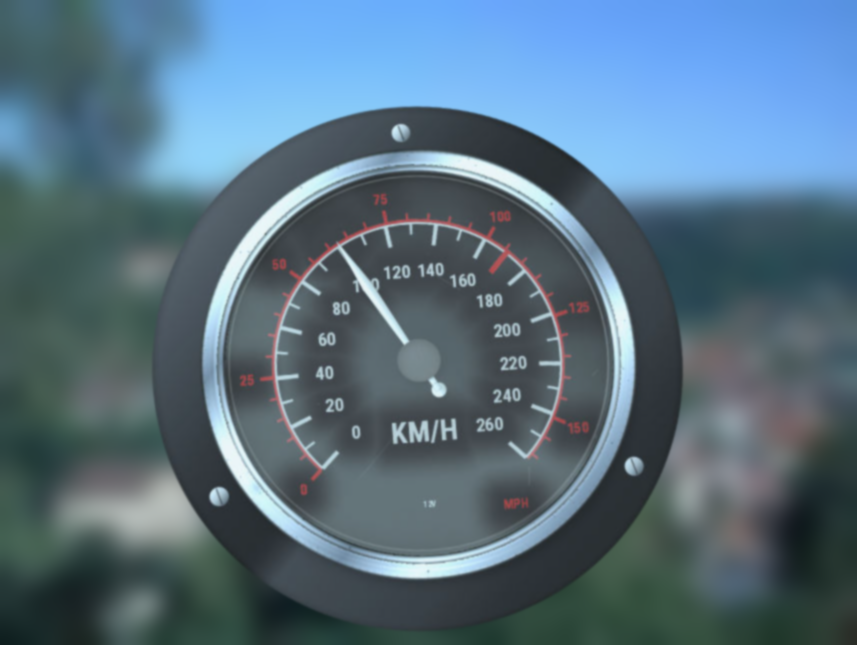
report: 100 (km/h)
